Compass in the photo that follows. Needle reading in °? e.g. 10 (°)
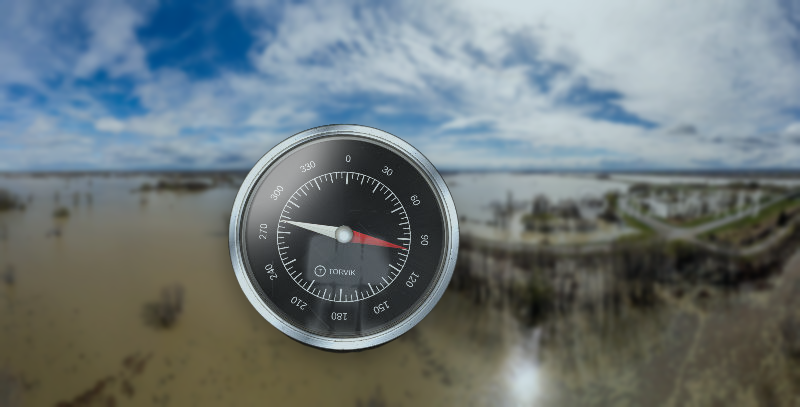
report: 100 (°)
